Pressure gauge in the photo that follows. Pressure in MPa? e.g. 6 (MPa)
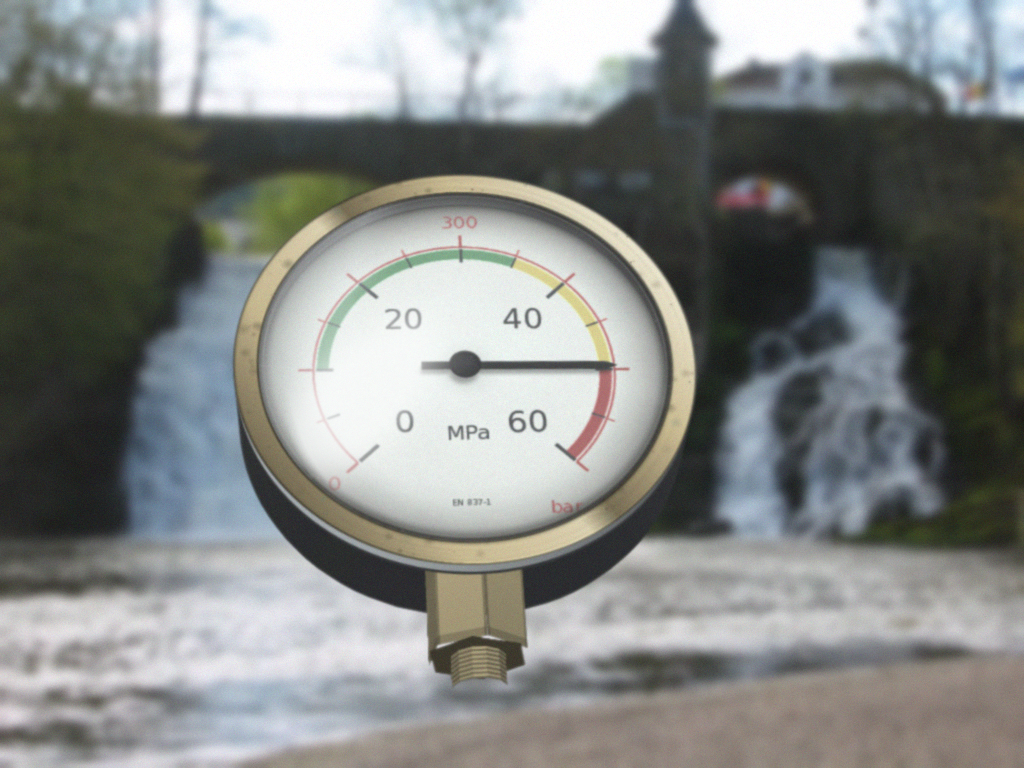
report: 50 (MPa)
